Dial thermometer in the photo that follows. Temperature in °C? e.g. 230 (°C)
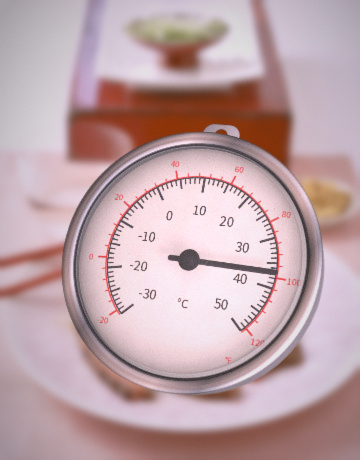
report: 37 (°C)
